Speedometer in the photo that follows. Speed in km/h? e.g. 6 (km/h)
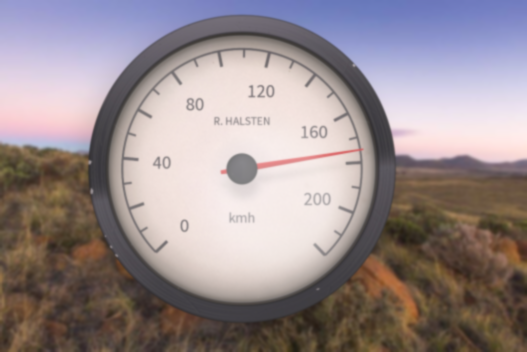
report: 175 (km/h)
